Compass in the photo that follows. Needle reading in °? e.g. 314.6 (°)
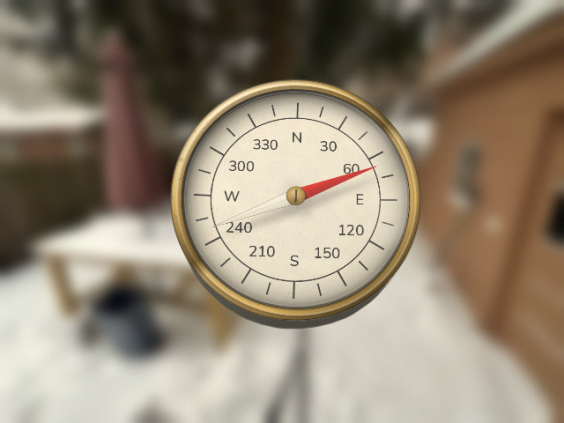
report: 67.5 (°)
